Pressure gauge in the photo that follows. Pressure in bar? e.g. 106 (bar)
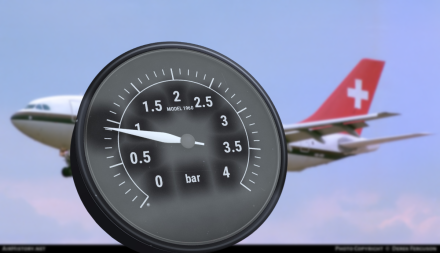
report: 0.9 (bar)
